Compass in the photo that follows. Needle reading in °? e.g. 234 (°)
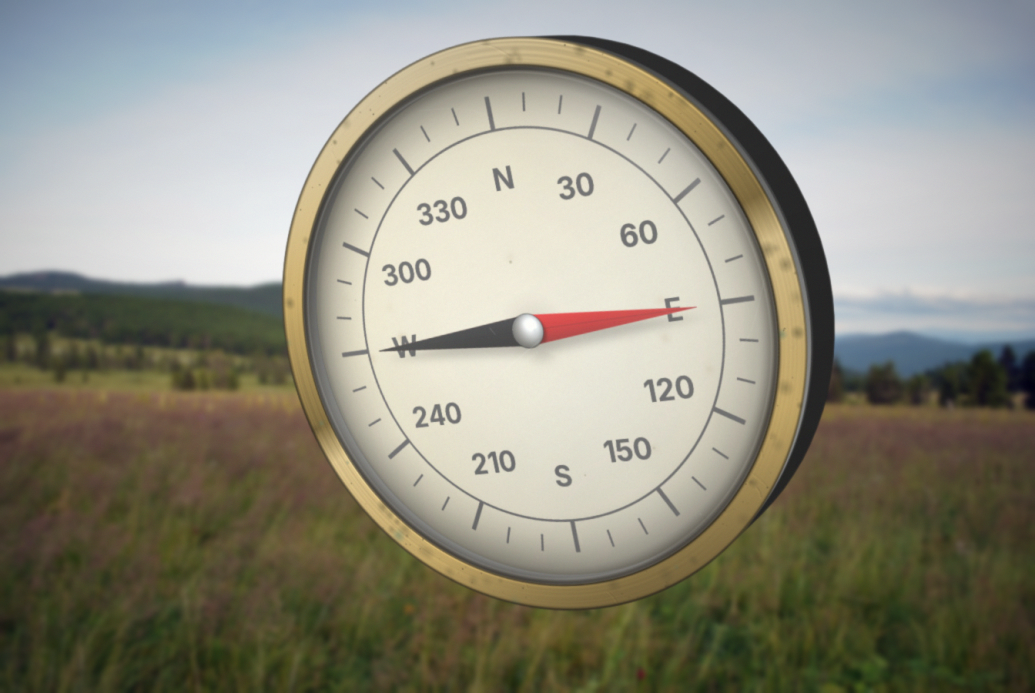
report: 90 (°)
